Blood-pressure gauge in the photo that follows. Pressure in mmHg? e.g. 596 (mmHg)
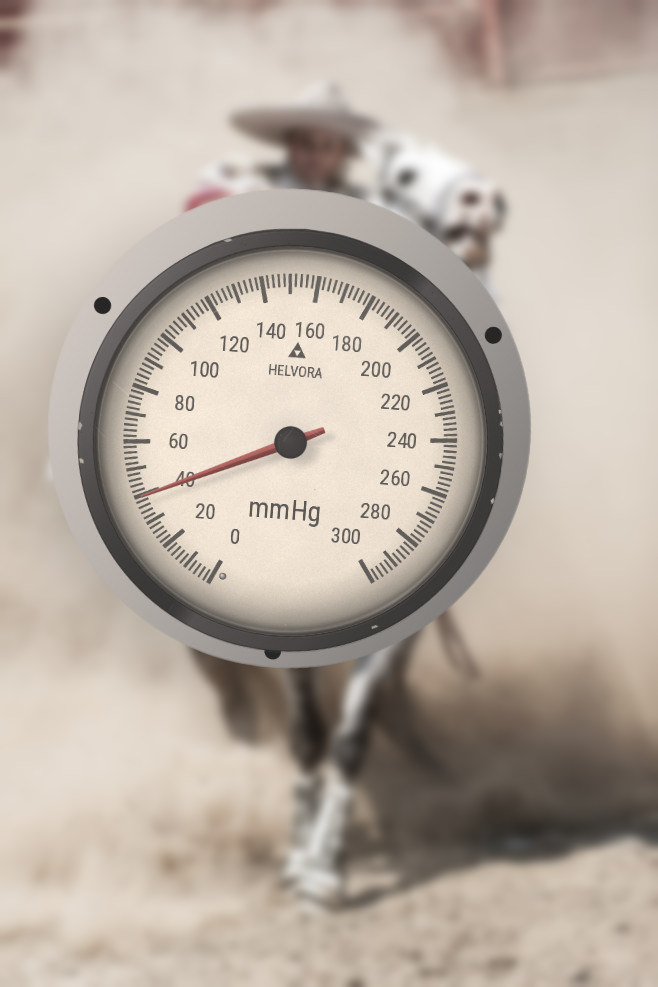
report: 40 (mmHg)
